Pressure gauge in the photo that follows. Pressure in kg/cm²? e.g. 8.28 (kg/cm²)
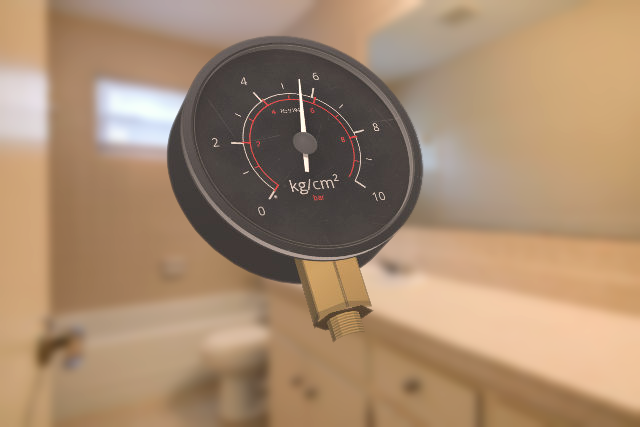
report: 5.5 (kg/cm²)
